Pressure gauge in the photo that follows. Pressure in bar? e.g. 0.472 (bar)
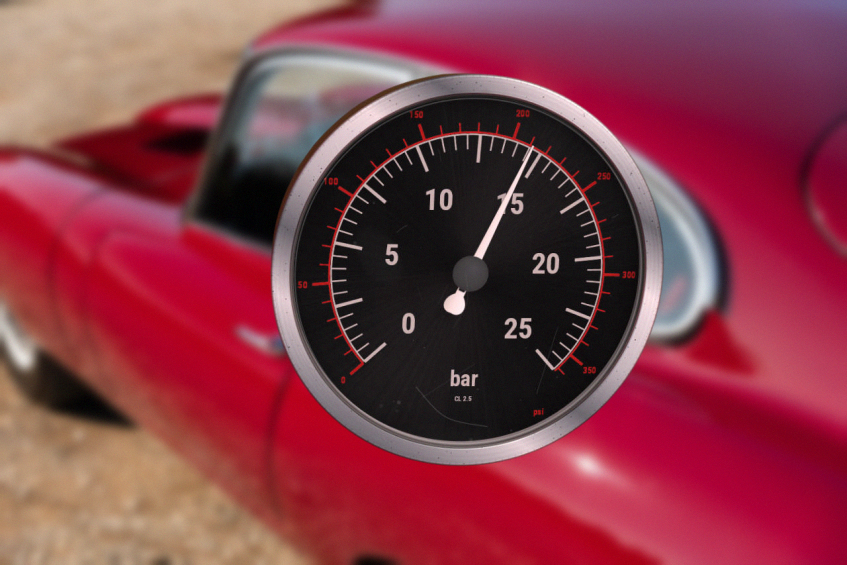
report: 14.5 (bar)
